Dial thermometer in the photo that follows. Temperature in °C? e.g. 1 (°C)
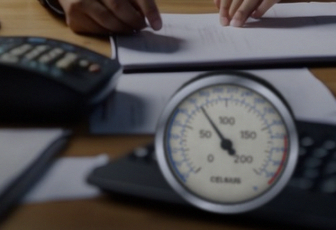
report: 75 (°C)
